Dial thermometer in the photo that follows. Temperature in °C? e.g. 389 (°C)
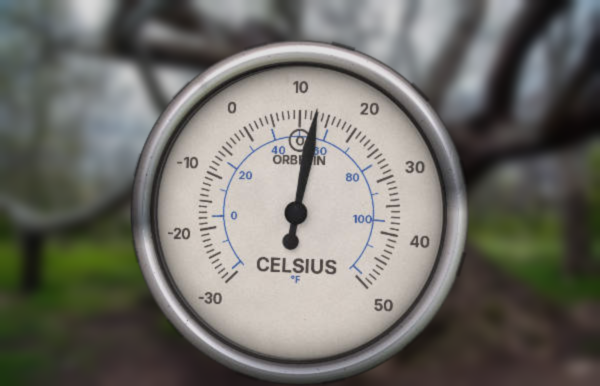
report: 13 (°C)
